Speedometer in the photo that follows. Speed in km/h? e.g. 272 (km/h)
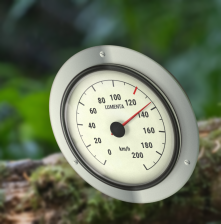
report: 135 (km/h)
